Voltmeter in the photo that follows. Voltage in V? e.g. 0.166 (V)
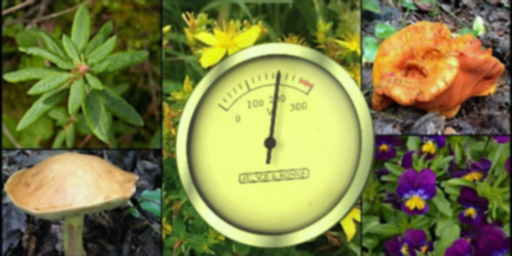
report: 200 (V)
